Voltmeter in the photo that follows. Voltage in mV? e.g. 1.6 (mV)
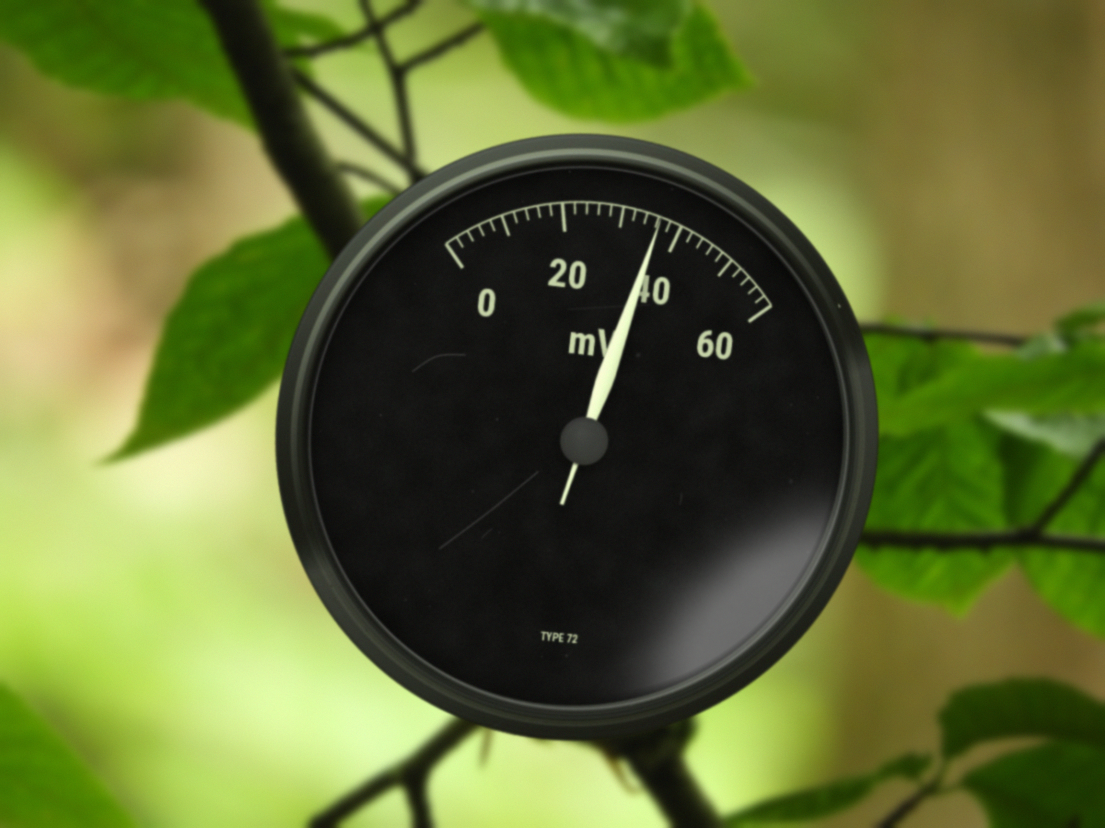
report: 36 (mV)
